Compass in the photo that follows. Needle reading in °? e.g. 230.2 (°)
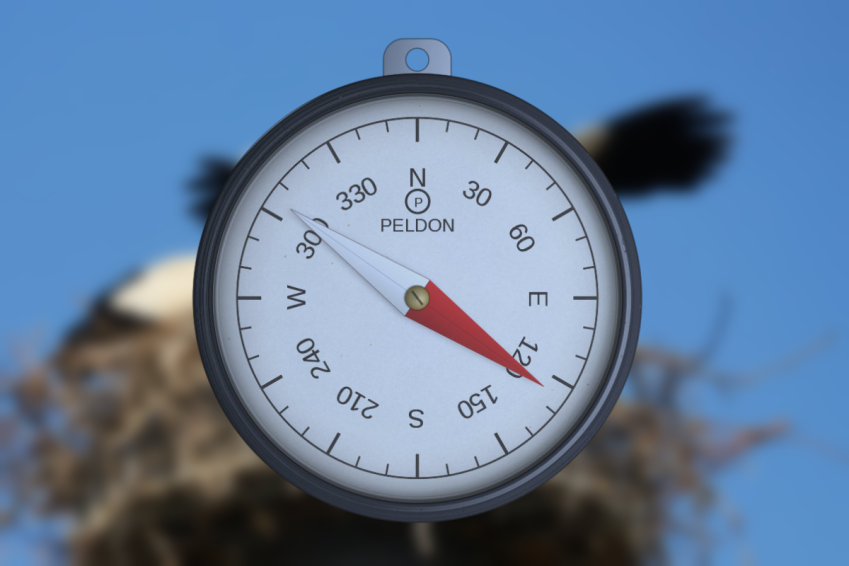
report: 125 (°)
